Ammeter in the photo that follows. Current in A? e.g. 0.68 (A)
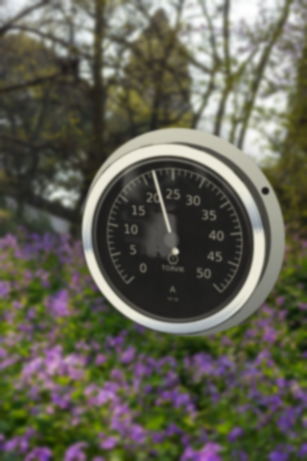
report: 22 (A)
